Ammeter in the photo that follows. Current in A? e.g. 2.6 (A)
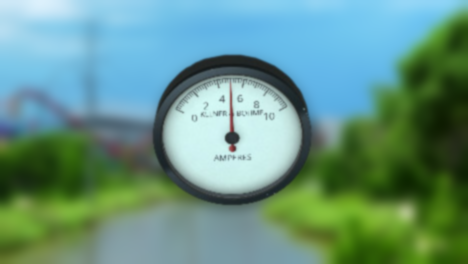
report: 5 (A)
